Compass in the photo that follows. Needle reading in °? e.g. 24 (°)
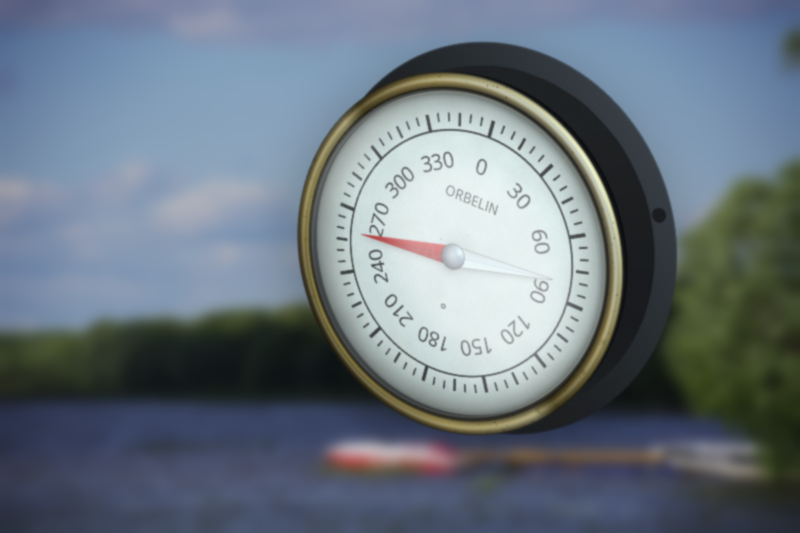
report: 260 (°)
